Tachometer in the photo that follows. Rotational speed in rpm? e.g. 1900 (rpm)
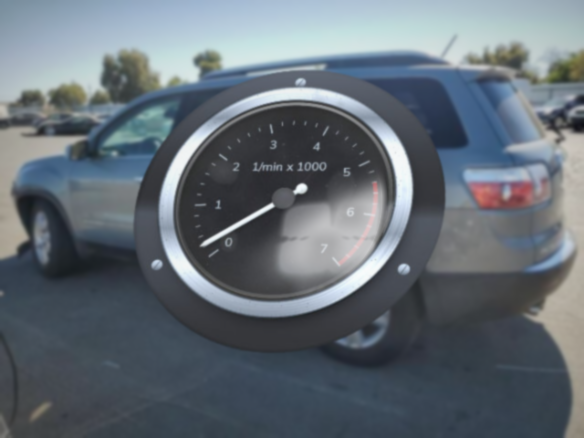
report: 200 (rpm)
